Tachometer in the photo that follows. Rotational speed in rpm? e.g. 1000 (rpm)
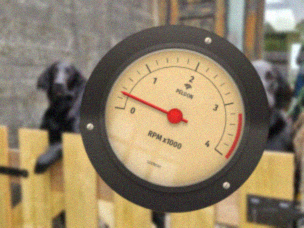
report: 300 (rpm)
